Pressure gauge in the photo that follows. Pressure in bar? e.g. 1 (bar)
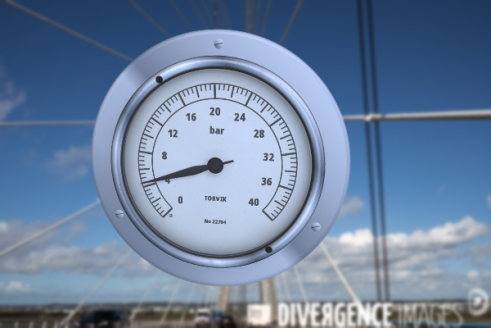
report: 4.5 (bar)
